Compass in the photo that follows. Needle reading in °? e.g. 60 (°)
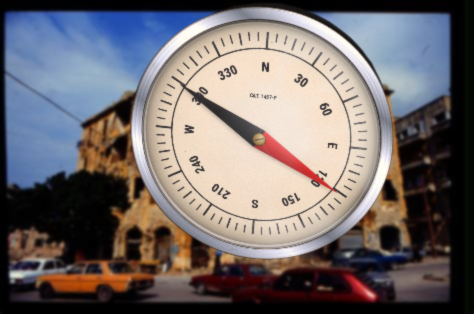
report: 120 (°)
